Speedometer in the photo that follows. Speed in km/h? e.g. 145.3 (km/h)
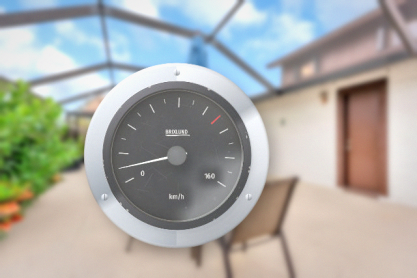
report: 10 (km/h)
